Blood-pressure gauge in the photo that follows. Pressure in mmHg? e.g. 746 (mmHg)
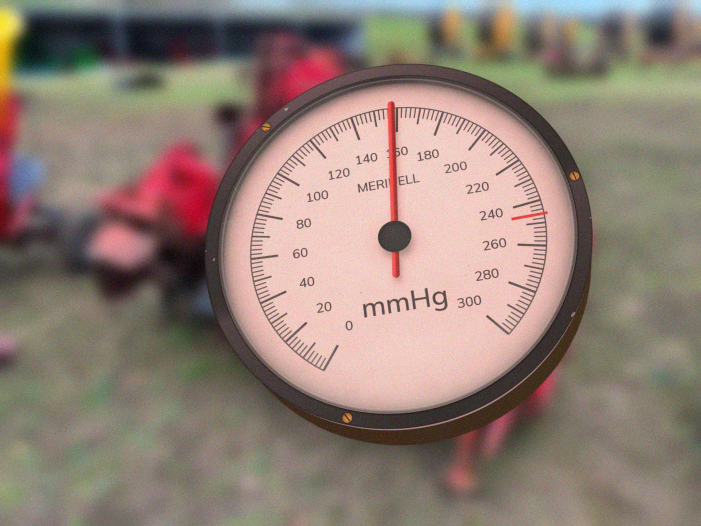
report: 158 (mmHg)
